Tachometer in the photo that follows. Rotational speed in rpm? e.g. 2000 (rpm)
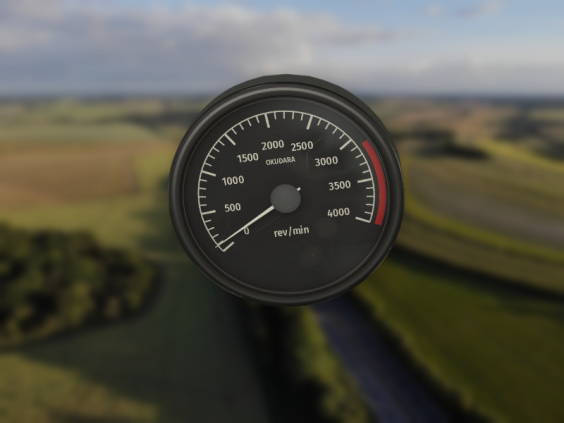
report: 100 (rpm)
